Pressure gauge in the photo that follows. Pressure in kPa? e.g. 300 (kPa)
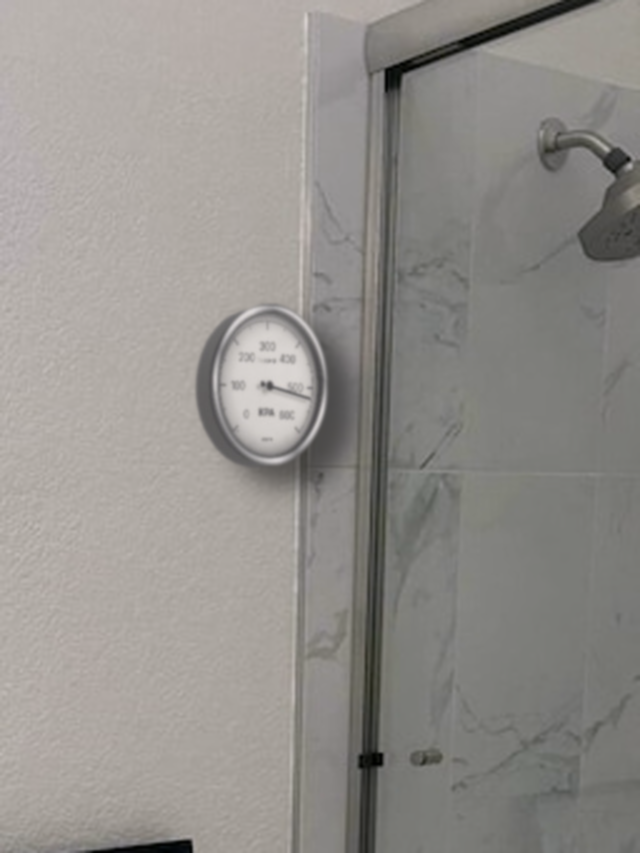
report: 525 (kPa)
